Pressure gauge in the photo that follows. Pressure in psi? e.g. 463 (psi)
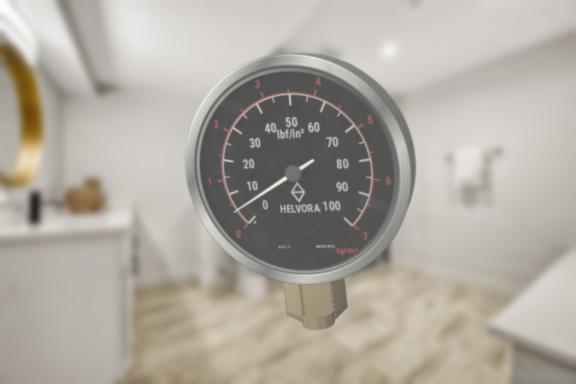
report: 5 (psi)
